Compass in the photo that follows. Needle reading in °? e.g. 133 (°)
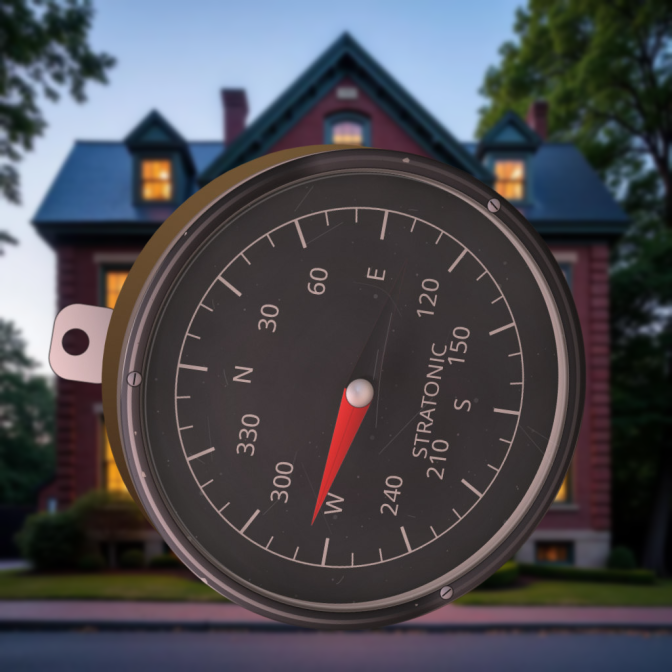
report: 280 (°)
